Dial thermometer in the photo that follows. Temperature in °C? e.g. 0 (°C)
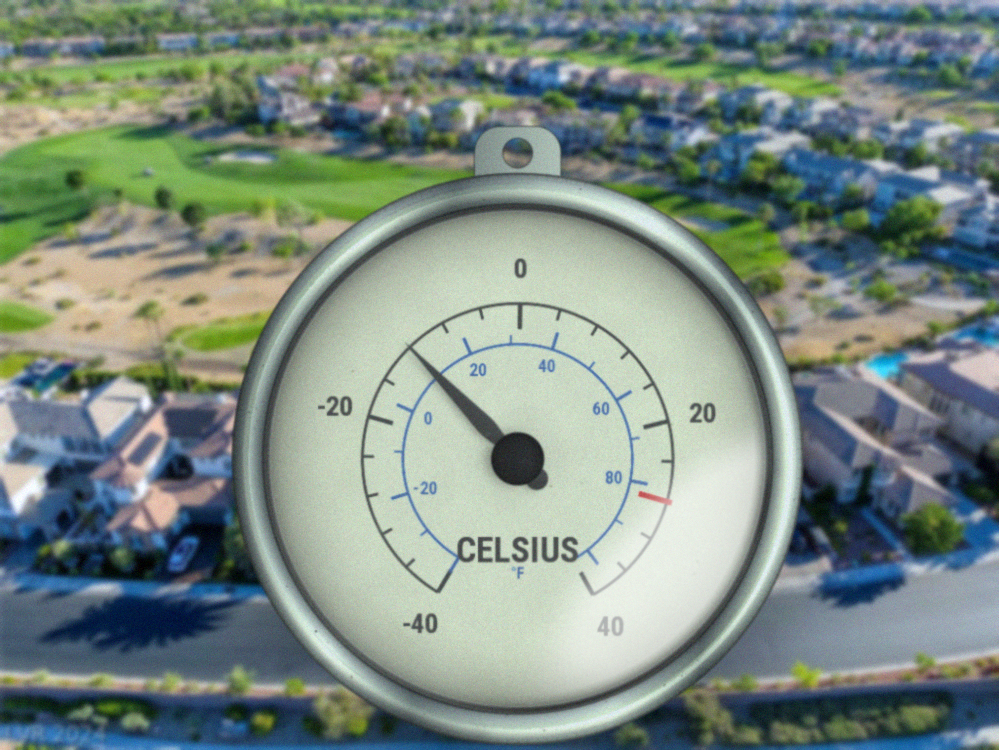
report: -12 (°C)
